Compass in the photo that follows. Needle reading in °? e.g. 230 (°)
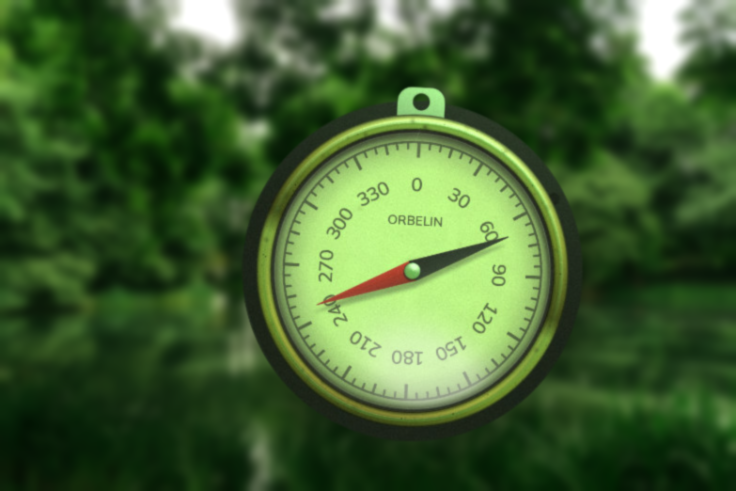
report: 247.5 (°)
